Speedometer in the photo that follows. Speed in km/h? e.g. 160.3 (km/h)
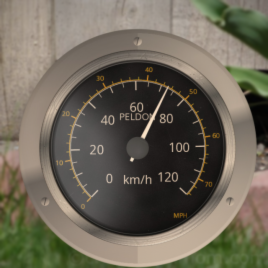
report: 72.5 (km/h)
